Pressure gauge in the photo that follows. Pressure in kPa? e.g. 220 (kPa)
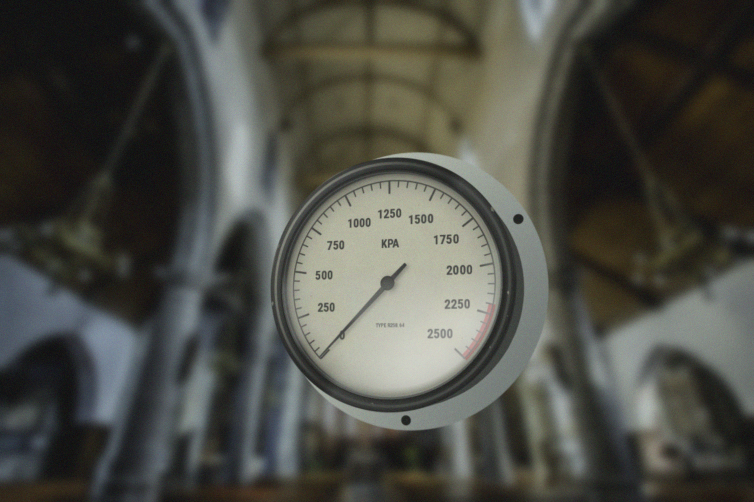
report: 0 (kPa)
